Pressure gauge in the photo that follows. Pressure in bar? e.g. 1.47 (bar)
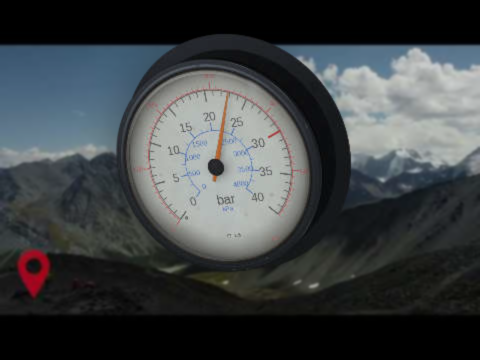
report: 23 (bar)
